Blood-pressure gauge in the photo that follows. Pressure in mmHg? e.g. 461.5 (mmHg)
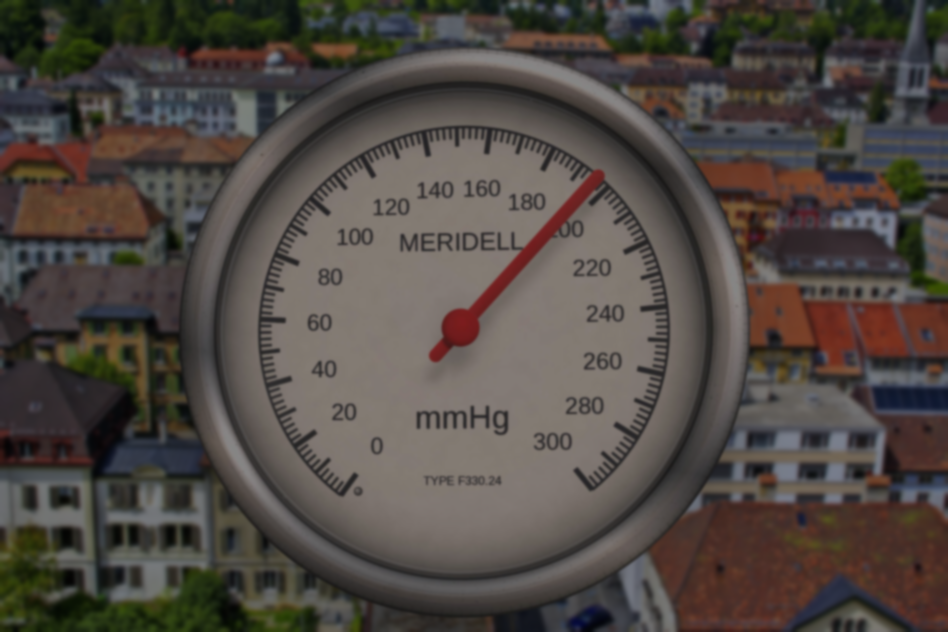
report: 196 (mmHg)
